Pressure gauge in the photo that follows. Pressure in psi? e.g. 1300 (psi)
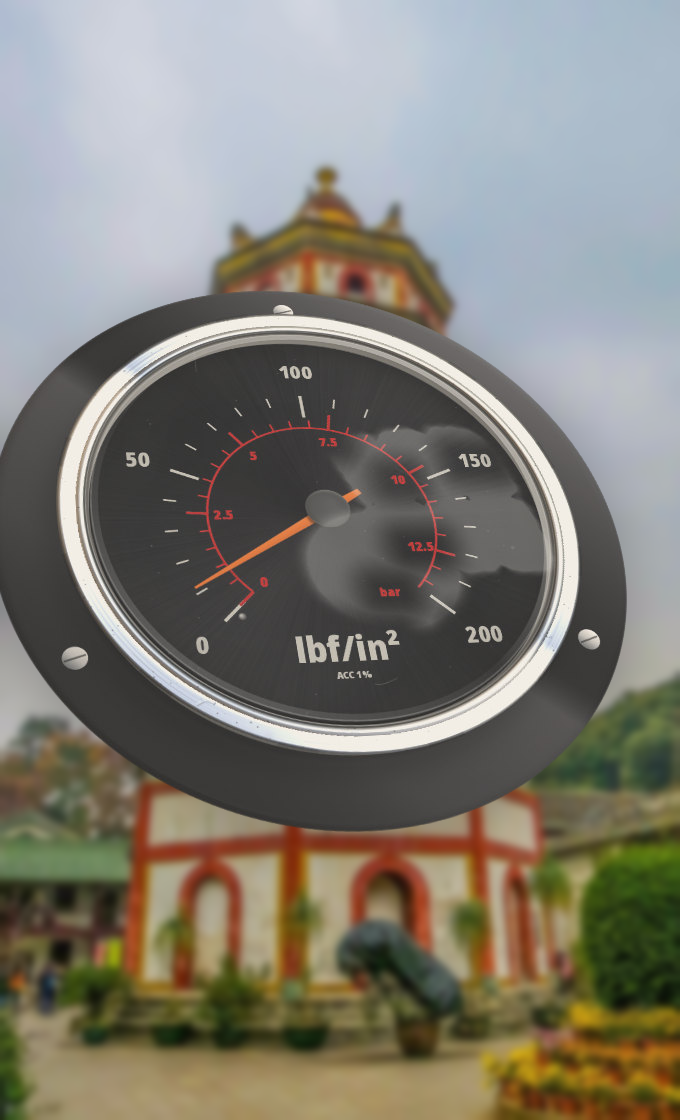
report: 10 (psi)
